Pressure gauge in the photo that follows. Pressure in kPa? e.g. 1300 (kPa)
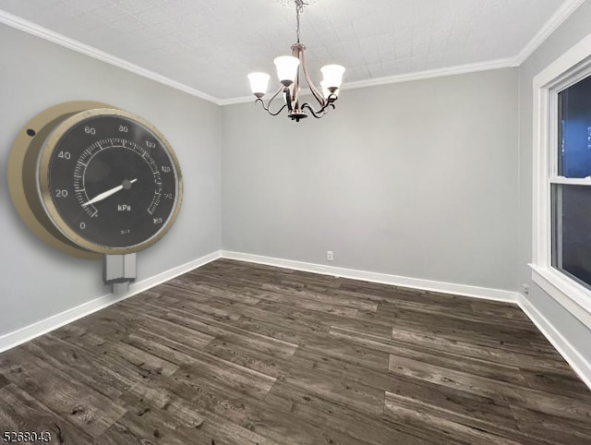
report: 10 (kPa)
